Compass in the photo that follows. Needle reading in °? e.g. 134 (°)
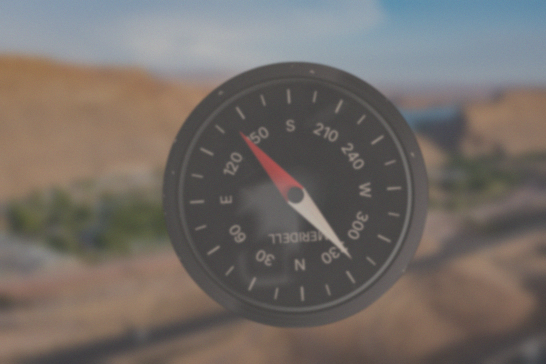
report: 142.5 (°)
